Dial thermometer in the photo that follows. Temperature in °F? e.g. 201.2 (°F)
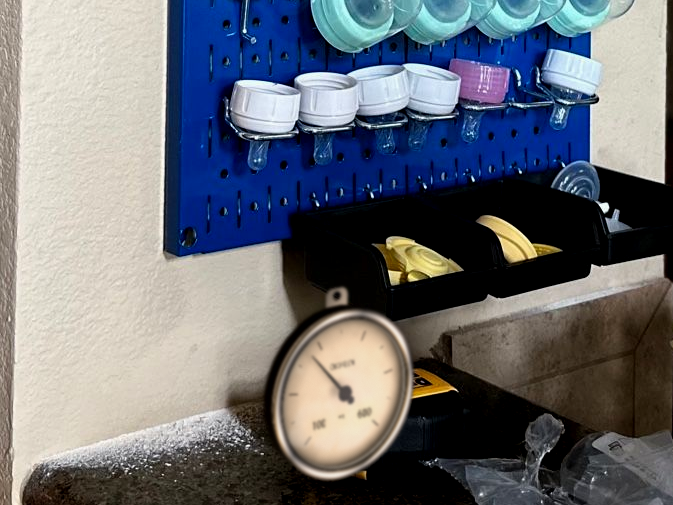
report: 275 (°F)
